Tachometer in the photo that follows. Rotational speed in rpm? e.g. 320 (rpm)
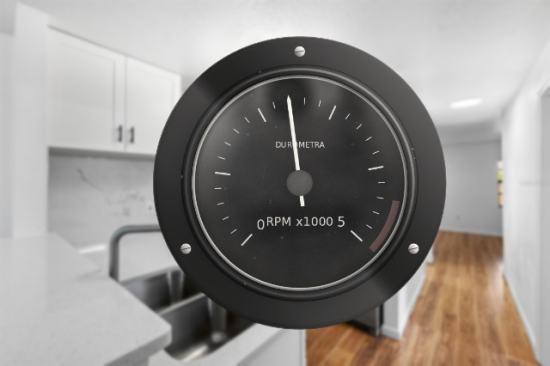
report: 2400 (rpm)
